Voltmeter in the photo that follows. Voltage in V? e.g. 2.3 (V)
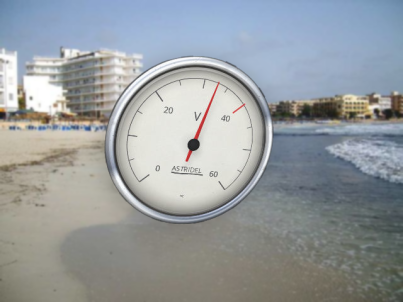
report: 32.5 (V)
